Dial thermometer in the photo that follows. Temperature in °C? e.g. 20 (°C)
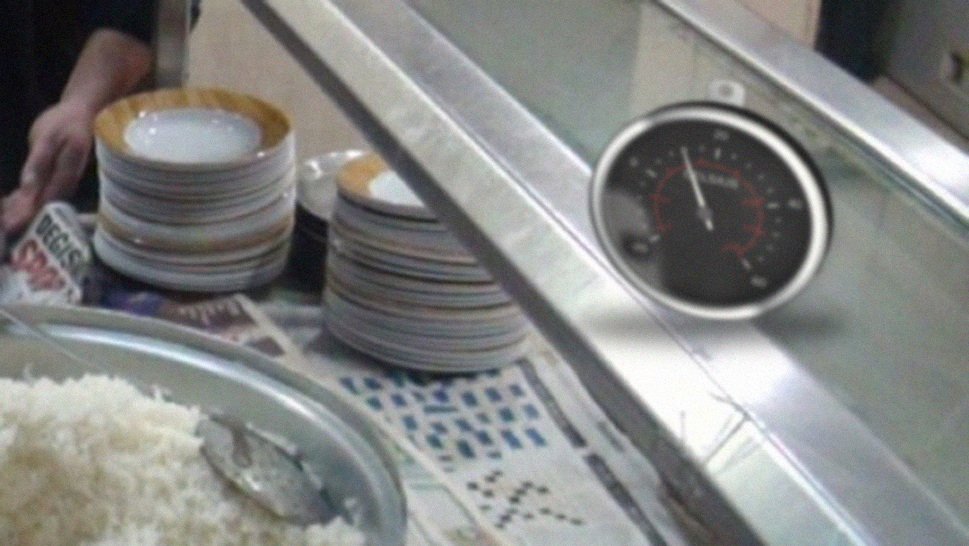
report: 12 (°C)
